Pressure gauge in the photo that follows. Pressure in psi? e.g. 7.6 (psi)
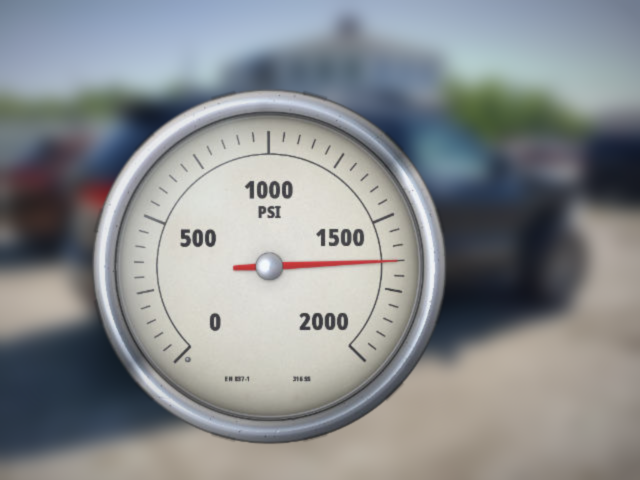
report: 1650 (psi)
